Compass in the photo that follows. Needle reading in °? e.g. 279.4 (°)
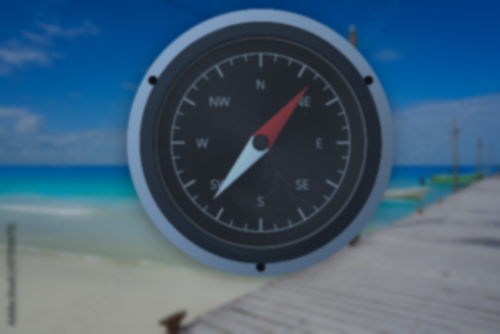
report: 40 (°)
